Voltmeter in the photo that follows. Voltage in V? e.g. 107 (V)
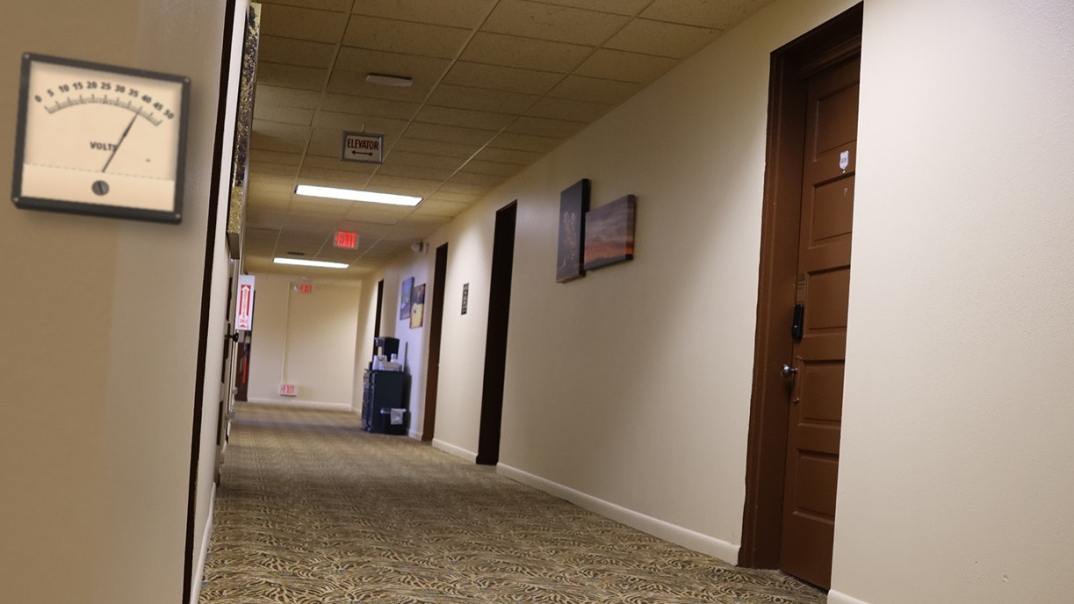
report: 40 (V)
